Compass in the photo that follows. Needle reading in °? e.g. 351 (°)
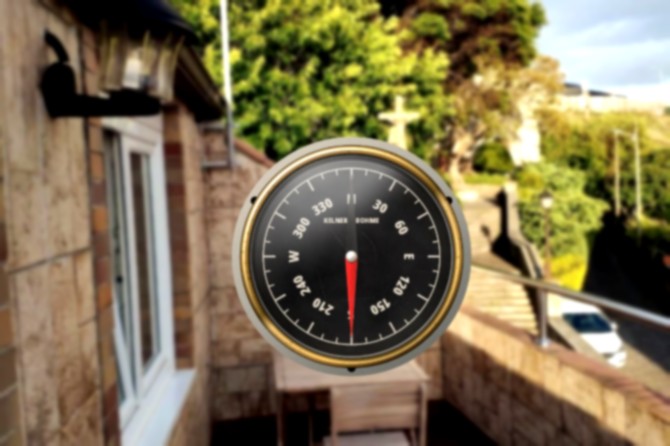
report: 180 (°)
